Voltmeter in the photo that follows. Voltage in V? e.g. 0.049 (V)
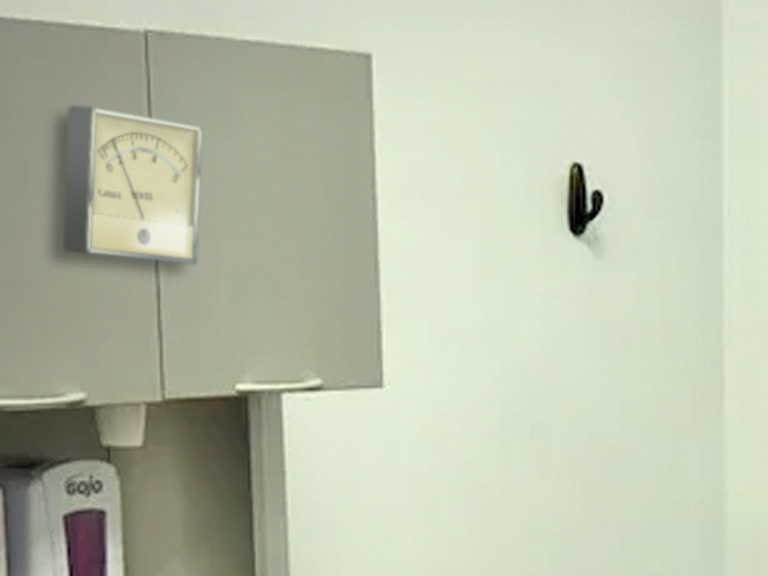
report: 2 (V)
